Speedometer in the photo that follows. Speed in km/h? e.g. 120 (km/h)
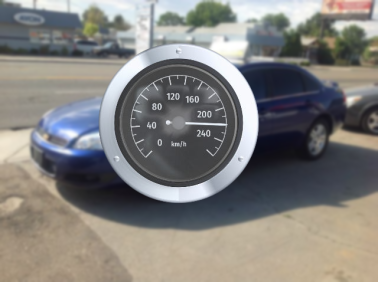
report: 220 (km/h)
